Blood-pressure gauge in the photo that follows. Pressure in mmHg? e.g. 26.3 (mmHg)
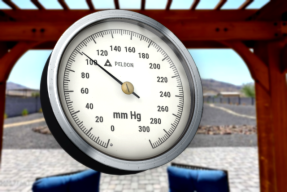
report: 100 (mmHg)
